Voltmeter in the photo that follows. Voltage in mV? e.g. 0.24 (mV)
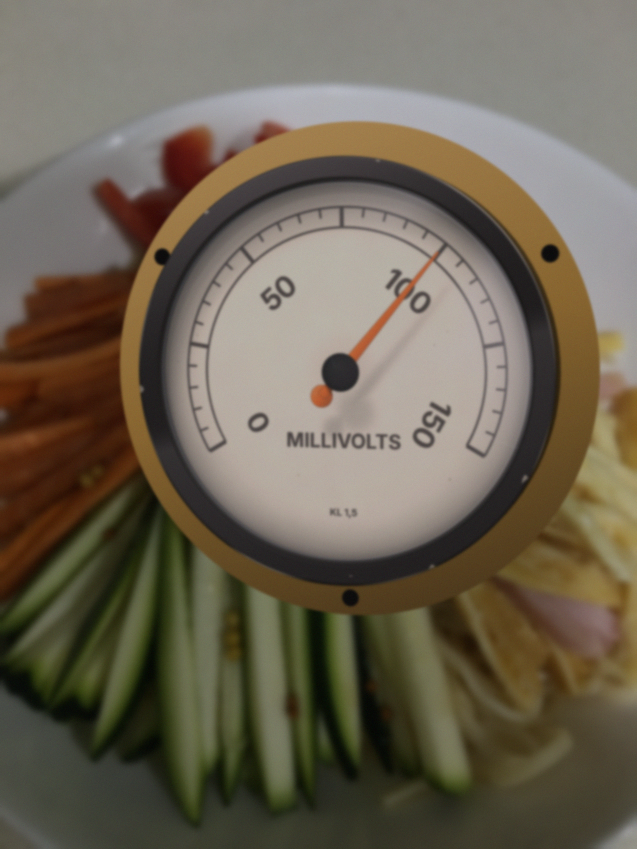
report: 100 (mV)
